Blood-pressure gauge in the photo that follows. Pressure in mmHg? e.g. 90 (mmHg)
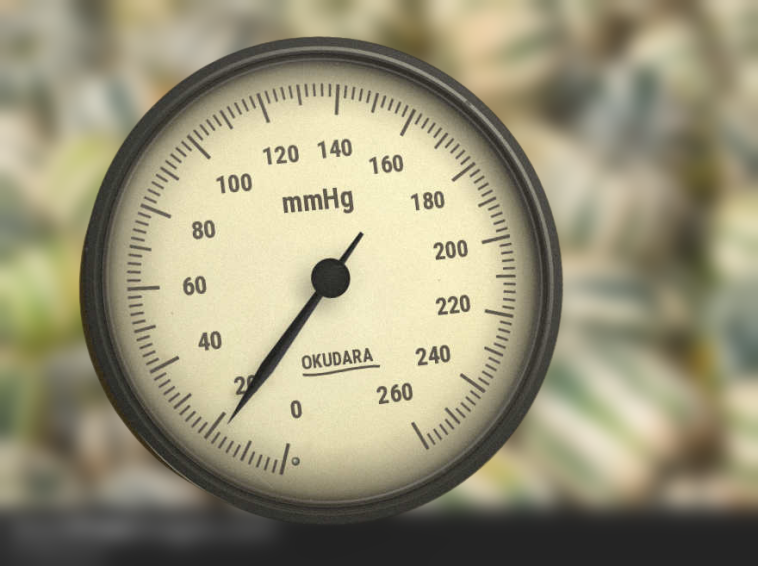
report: 18 (mmHg)
